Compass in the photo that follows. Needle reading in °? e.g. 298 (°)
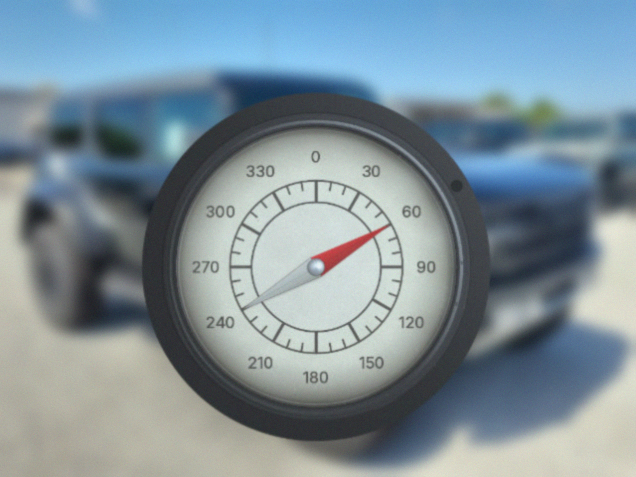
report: 60 (°)
